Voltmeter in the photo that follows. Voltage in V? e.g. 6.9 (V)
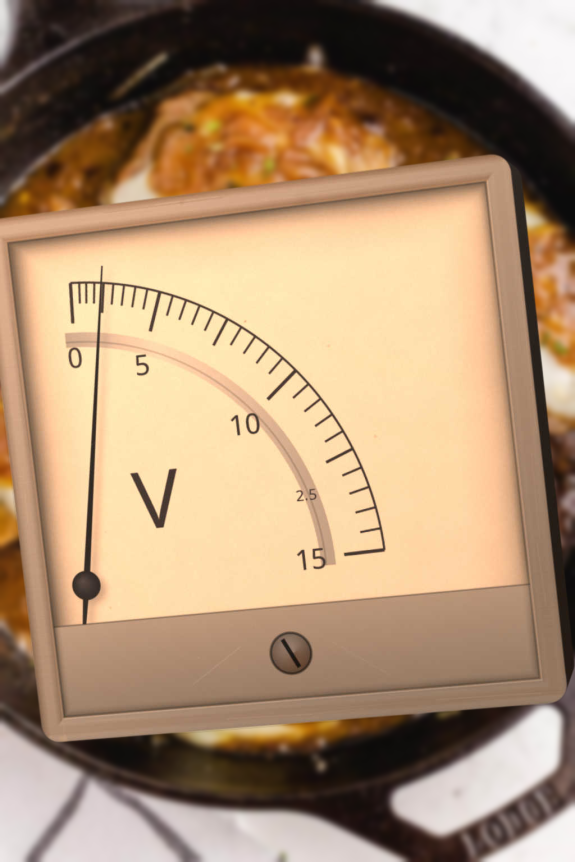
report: 2.5 (V)
